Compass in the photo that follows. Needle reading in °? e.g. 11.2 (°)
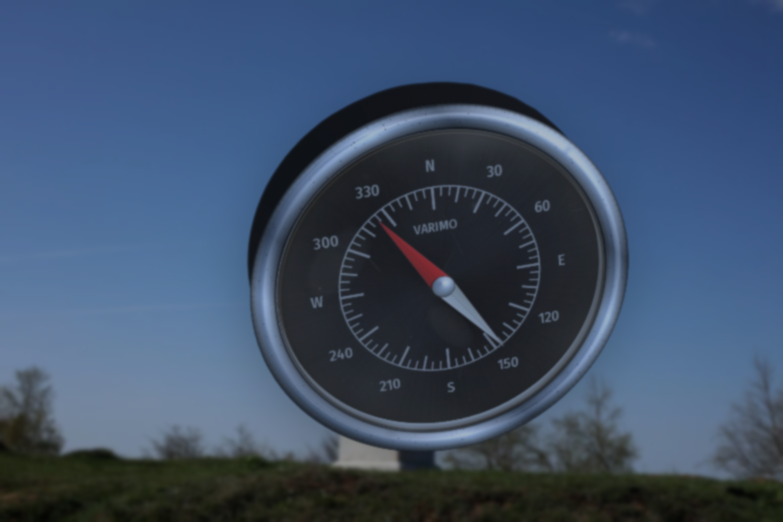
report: 325 (°)
